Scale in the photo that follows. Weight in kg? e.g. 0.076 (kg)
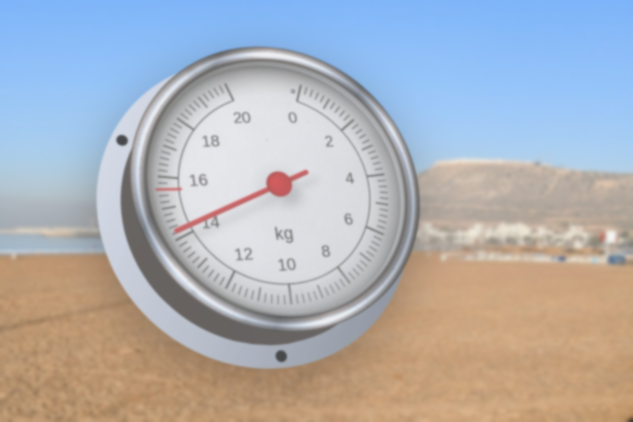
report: 14.2 (kg)
